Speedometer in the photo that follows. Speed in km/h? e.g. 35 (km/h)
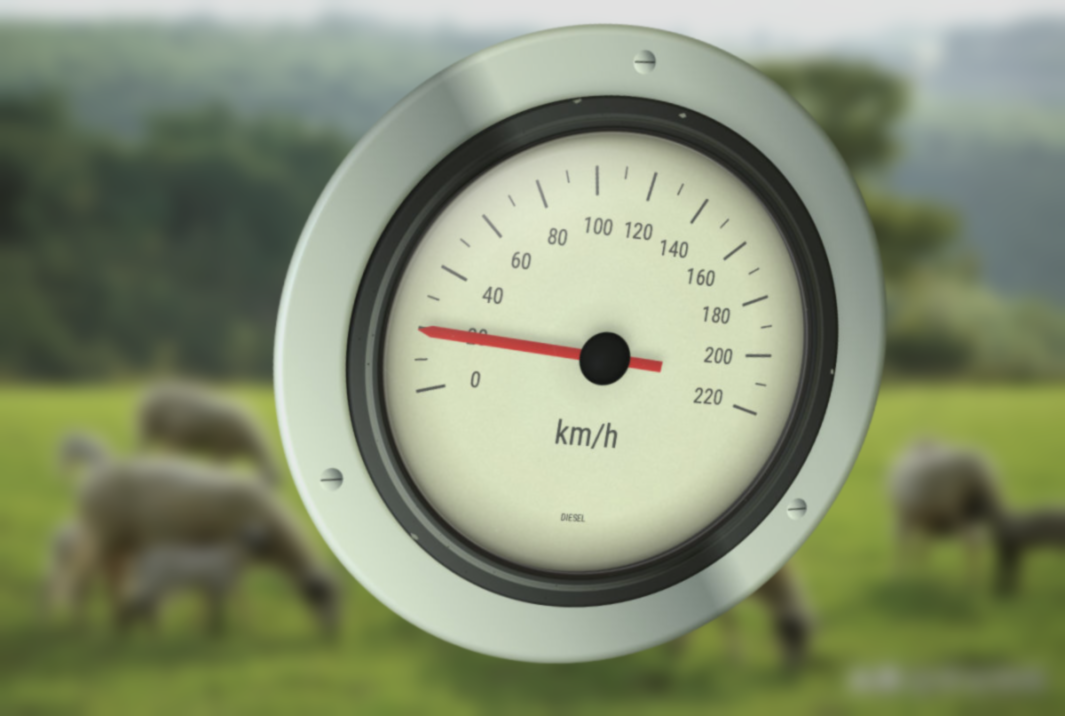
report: 20 (km/h)
